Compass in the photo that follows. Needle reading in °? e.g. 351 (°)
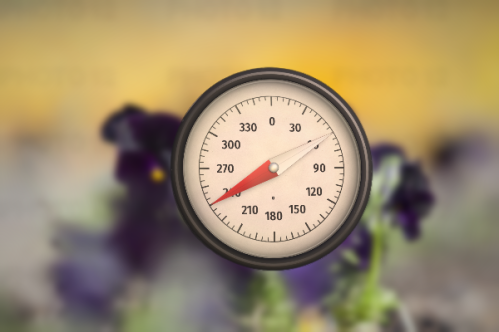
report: 240 (°)
